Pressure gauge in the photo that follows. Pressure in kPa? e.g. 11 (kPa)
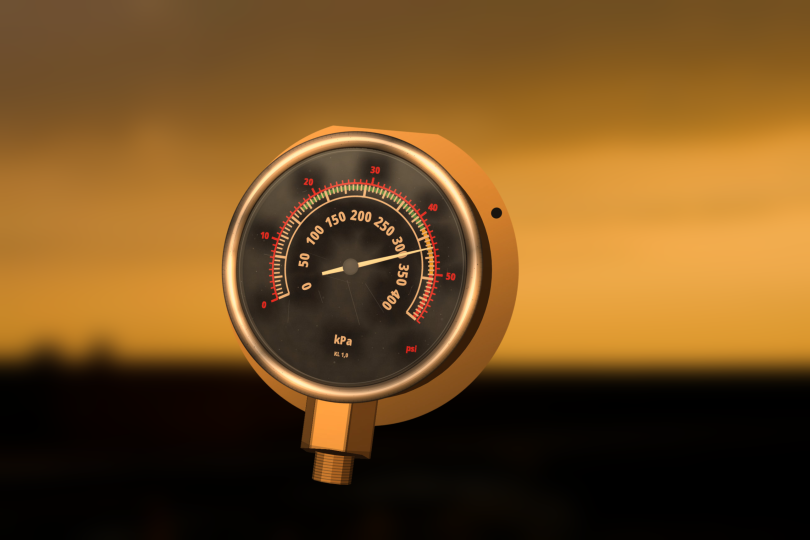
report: 315 (kPa)
